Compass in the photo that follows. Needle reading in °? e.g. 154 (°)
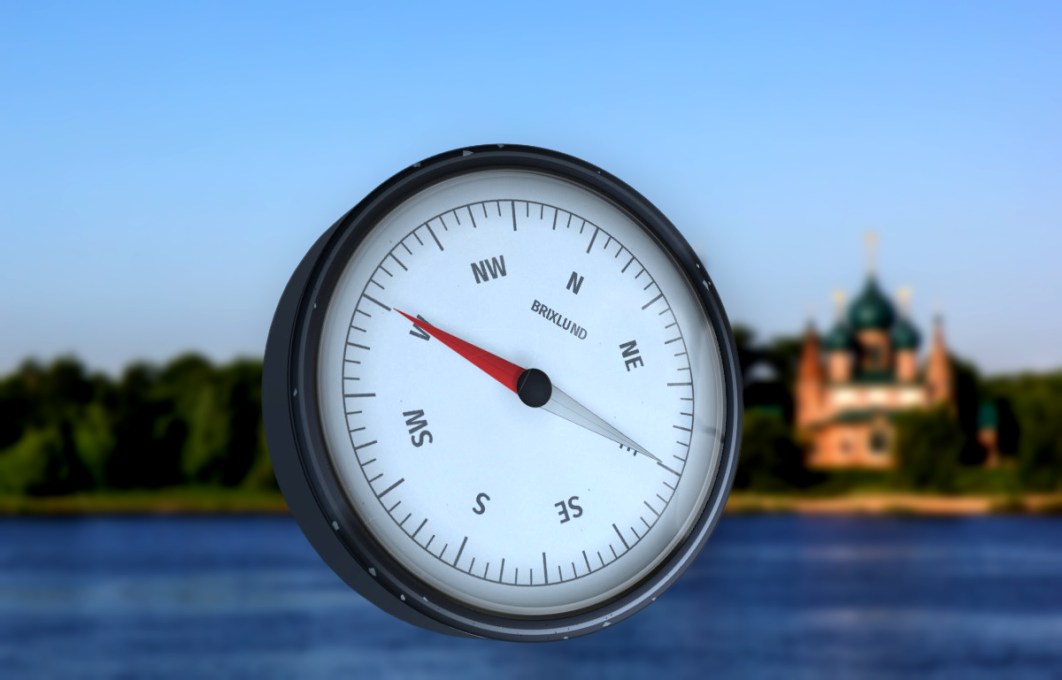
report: 270 (°)
